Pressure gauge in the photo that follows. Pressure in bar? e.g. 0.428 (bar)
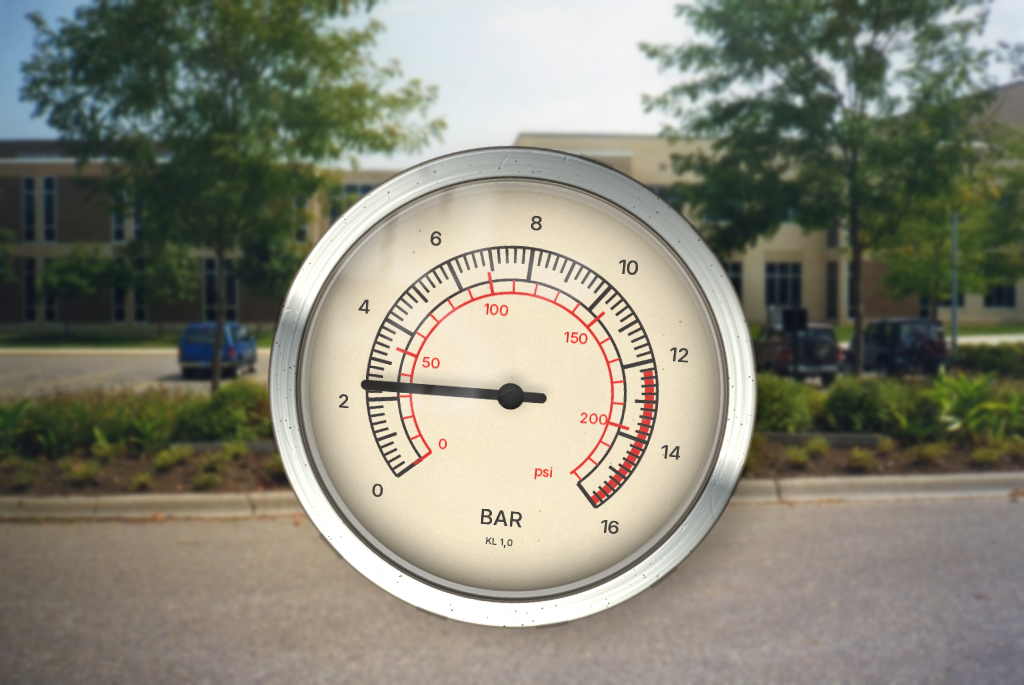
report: 2.4 (bar)
